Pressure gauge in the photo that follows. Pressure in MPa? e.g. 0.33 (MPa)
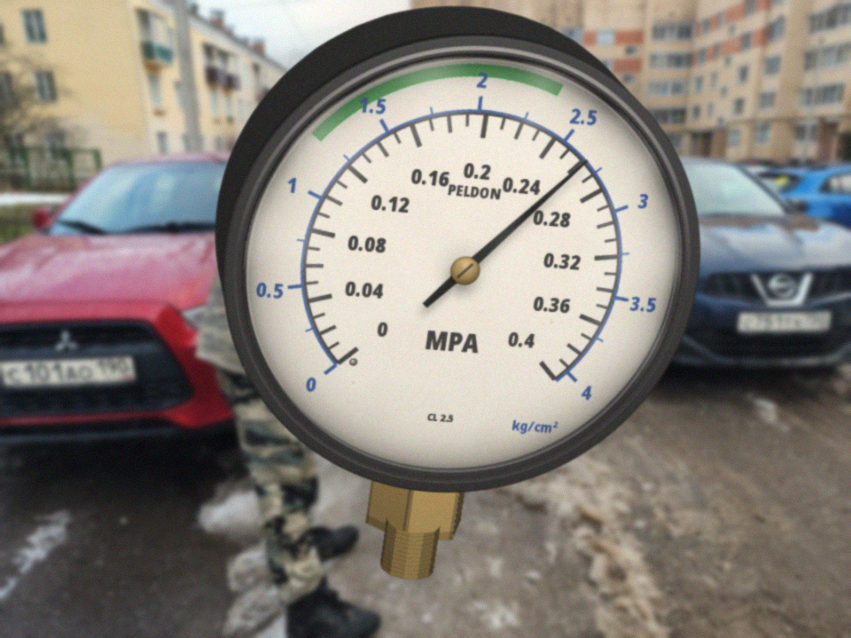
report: 0.26 (MPa)
